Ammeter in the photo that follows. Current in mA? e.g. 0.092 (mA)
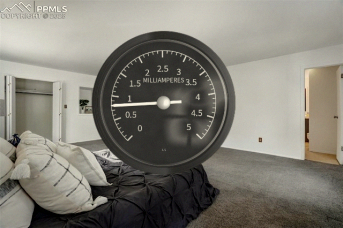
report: 0.8 (mA)
